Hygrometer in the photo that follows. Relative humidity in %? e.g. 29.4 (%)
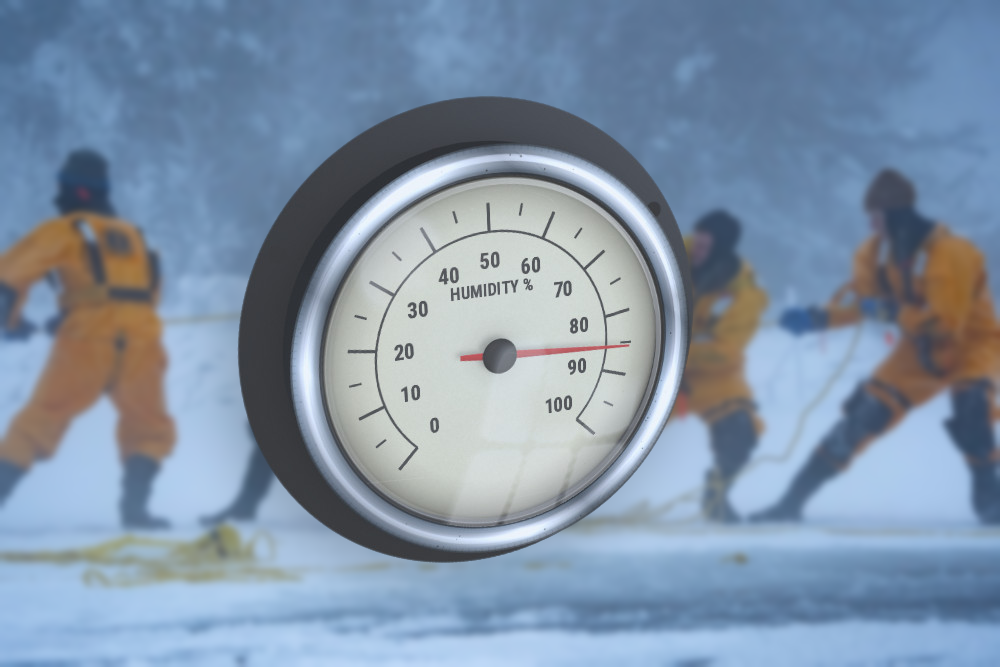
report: 85 (%)
